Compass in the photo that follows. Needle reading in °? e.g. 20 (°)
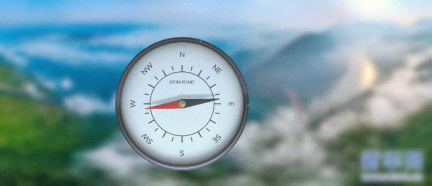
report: 262.5 (°)
